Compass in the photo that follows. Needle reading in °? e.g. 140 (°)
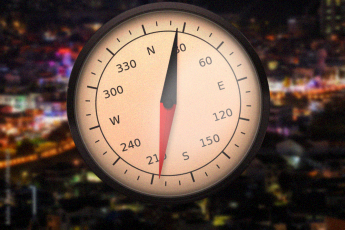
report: 205 (°)
